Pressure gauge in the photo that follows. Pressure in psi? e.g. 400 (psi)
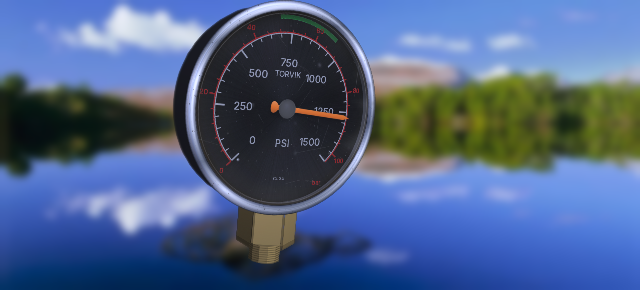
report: 1275 (psi)
